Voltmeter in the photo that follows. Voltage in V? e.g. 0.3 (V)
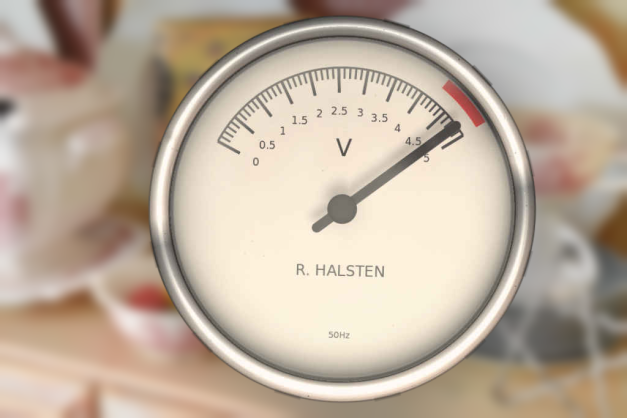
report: 4.8 (V)
